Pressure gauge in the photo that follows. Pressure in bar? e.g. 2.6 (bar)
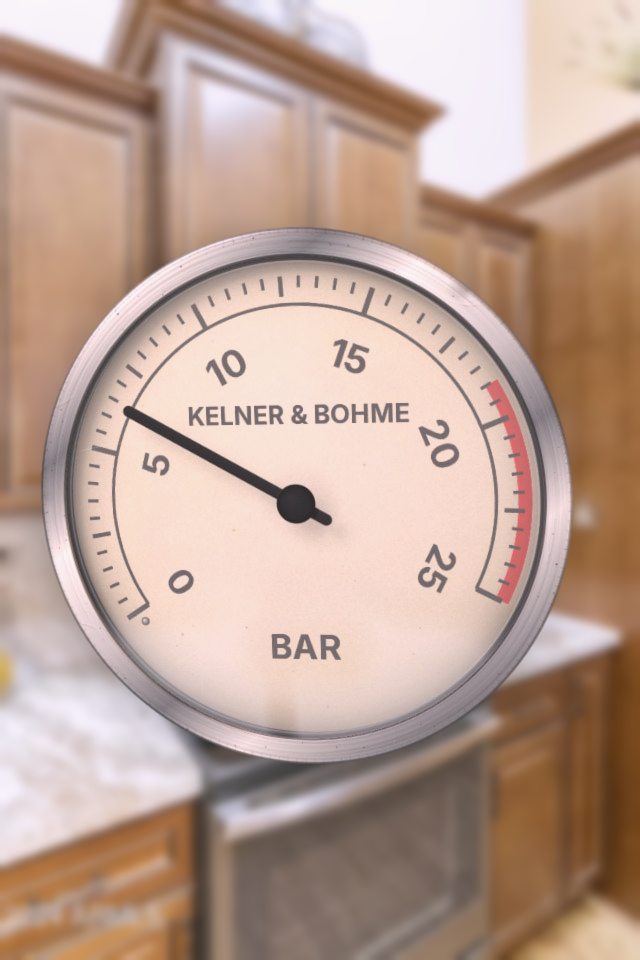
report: 6.5 (bar)
